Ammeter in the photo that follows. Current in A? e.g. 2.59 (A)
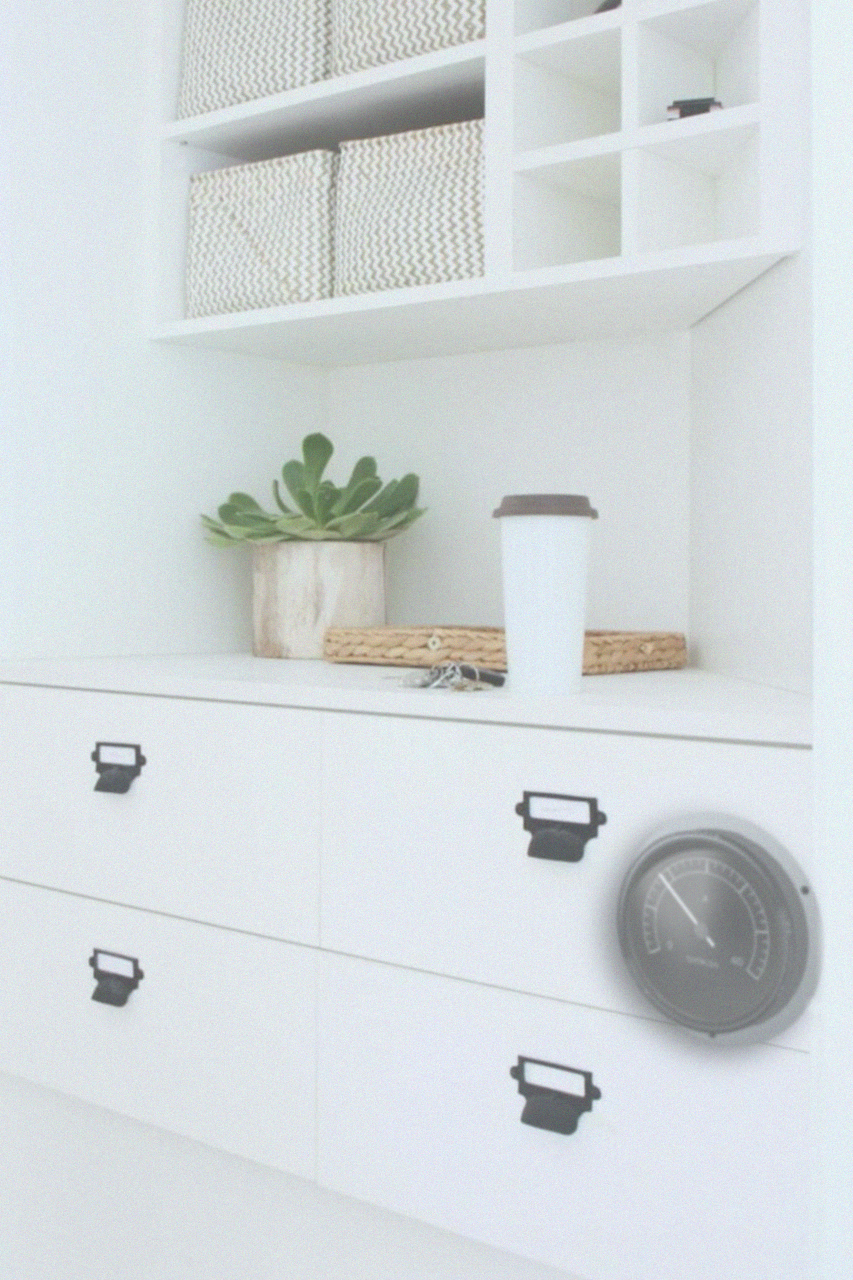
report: 18 (A)
